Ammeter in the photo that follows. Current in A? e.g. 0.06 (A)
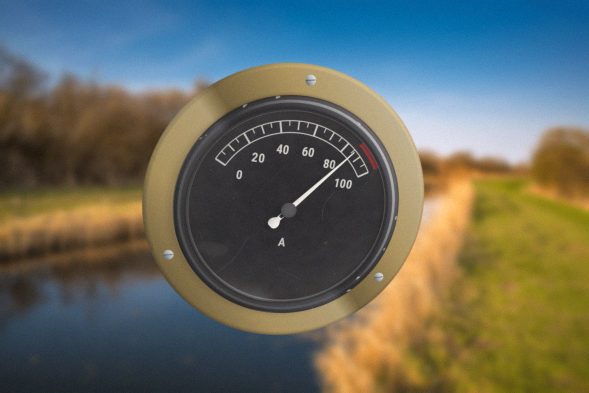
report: 85 (A)
